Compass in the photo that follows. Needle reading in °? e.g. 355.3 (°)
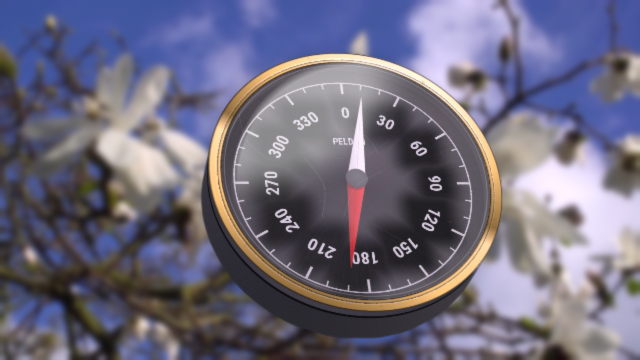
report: 190 (°)
